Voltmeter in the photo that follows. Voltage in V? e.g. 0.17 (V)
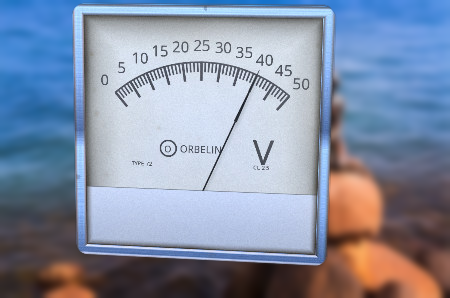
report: 40 (V)
